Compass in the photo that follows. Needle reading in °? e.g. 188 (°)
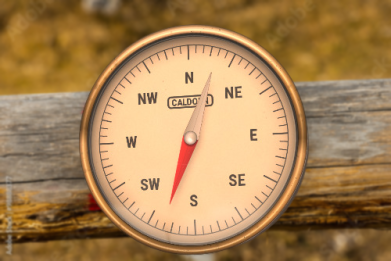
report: 200 (°)
